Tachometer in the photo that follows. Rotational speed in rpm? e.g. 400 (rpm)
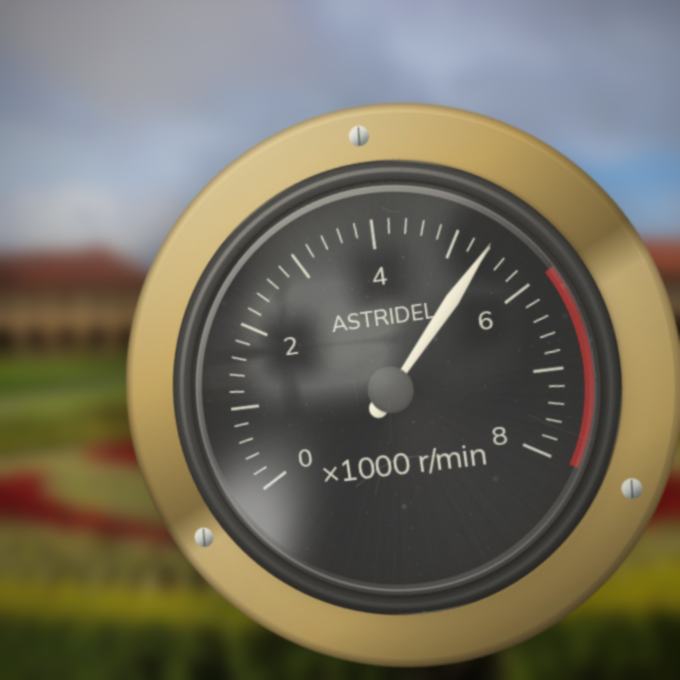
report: 5400 (rpm)
